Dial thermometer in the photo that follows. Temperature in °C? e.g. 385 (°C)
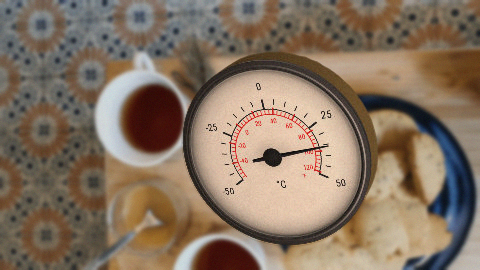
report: 35 (°C)
